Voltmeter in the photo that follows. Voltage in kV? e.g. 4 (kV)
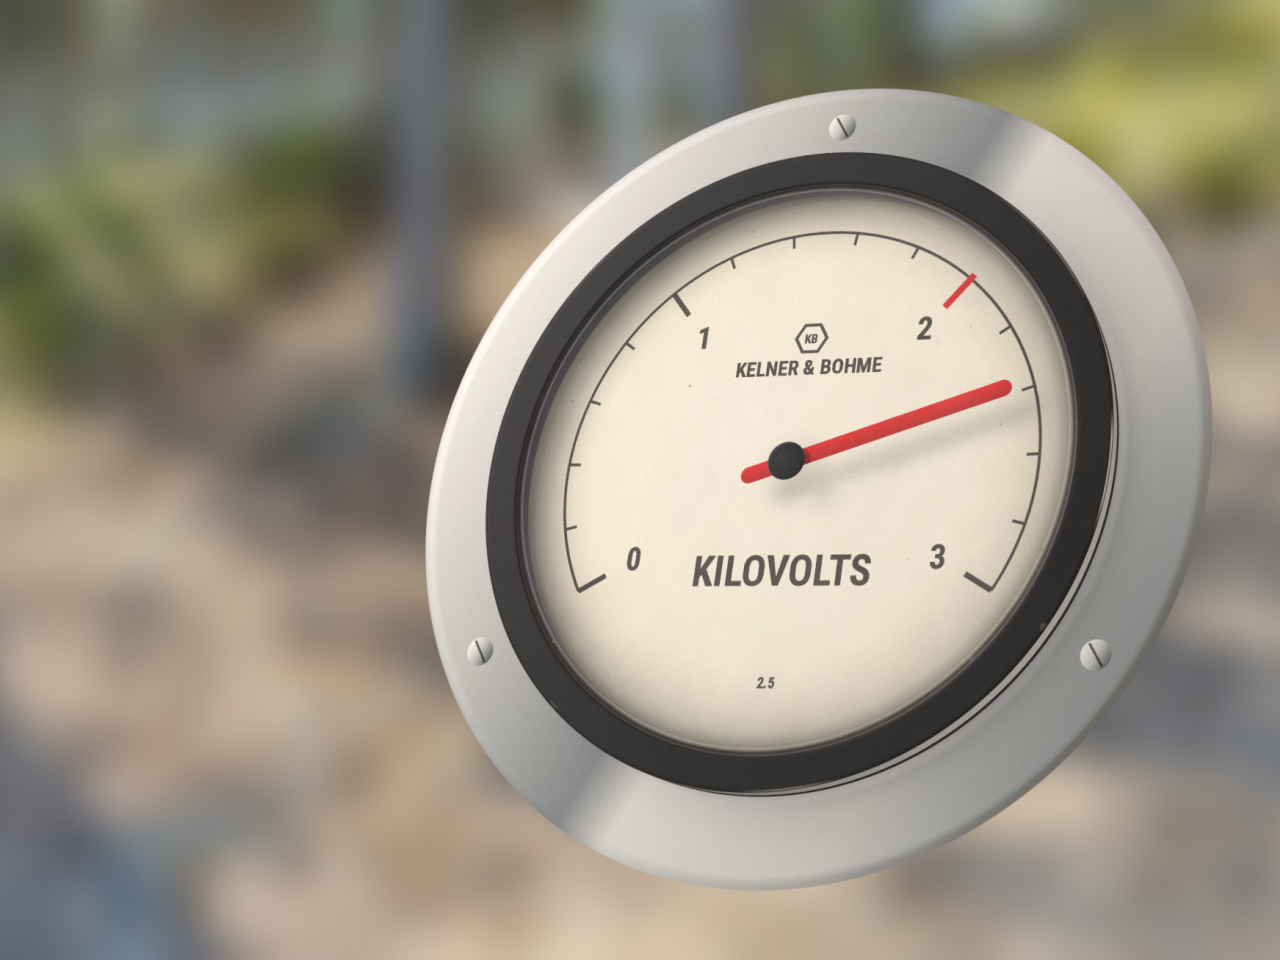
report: 2.4 (kV)
